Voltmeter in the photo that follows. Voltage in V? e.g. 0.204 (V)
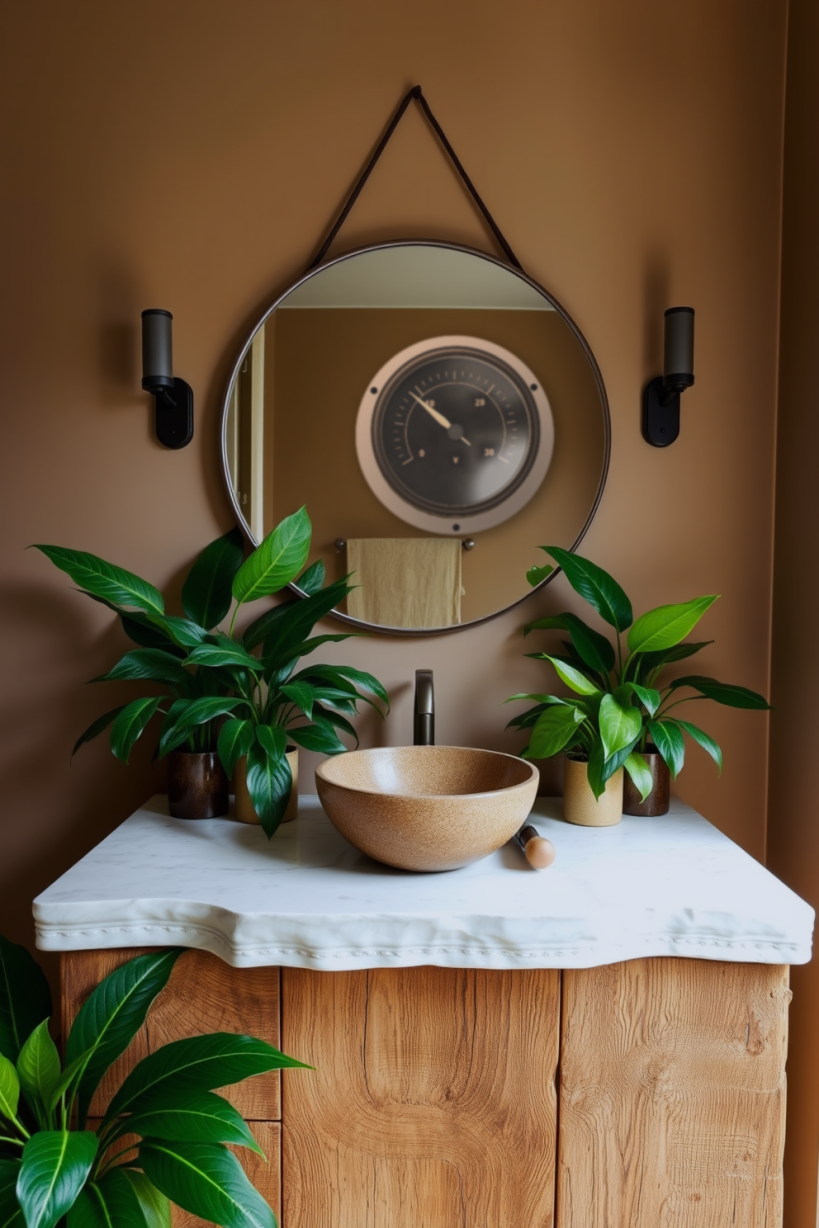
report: 9 (V)
